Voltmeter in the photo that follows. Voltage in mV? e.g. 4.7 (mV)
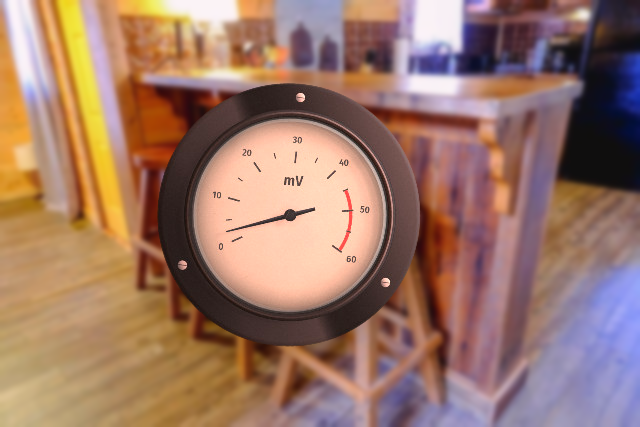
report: 2.5 (mV)
